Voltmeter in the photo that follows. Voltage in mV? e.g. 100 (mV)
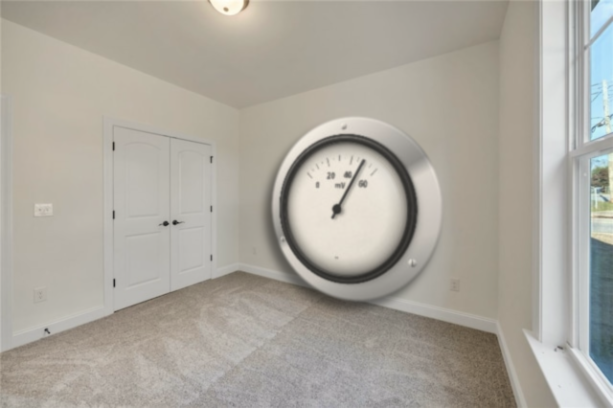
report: 50 (mV)
